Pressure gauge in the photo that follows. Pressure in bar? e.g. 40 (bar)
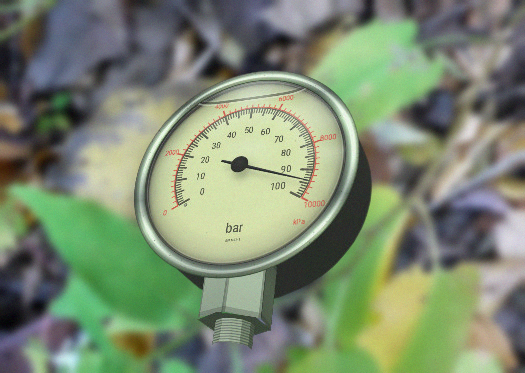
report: 95 (bar)
